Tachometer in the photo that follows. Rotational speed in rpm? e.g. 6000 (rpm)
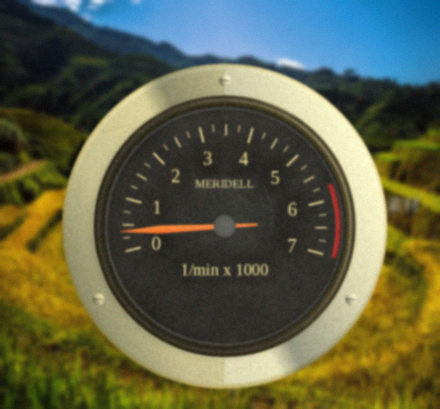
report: 375 (rpm)
